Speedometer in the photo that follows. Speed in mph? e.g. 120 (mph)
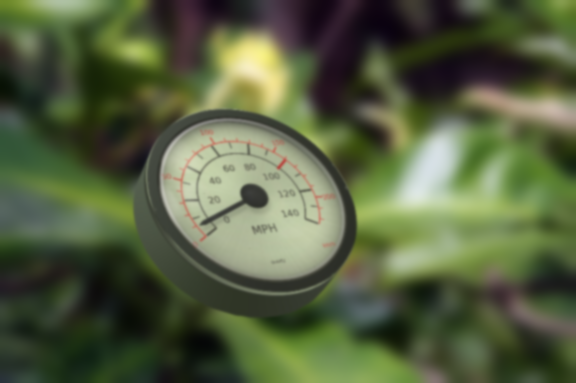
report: 5 (mph)
